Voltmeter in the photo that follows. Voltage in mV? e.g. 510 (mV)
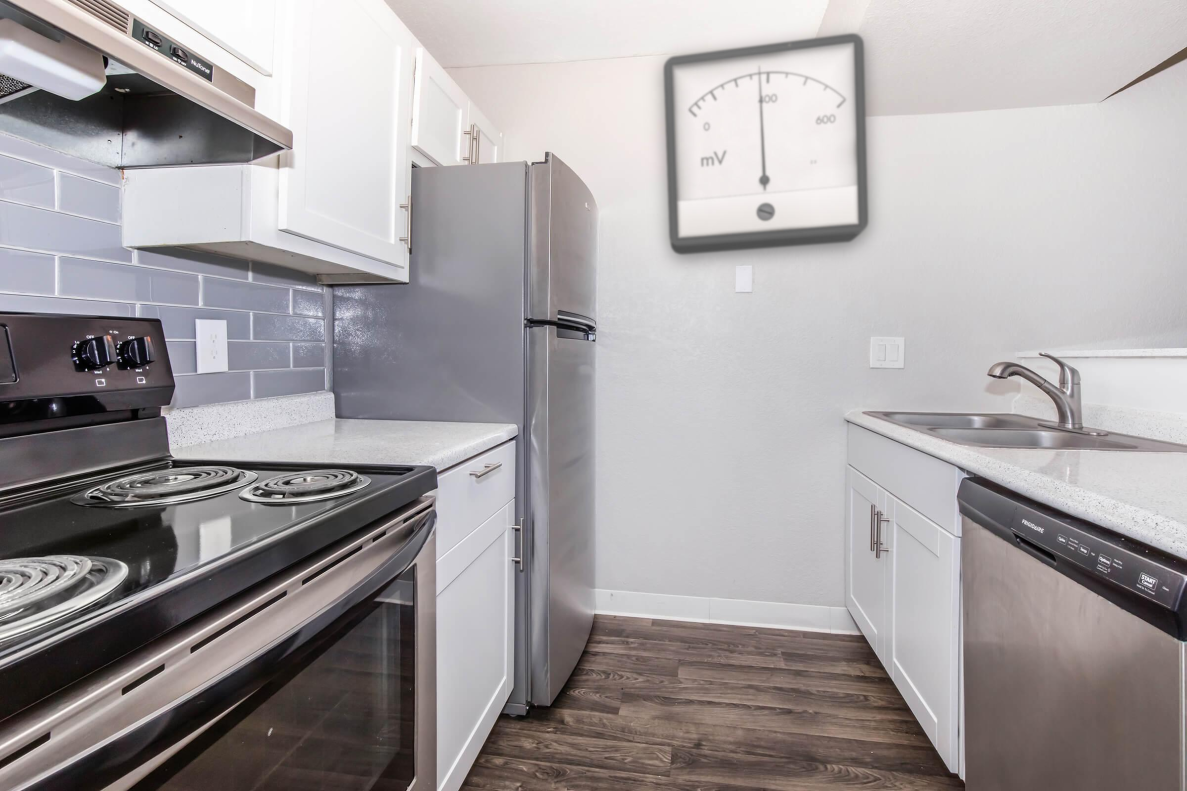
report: 375 (mV)
